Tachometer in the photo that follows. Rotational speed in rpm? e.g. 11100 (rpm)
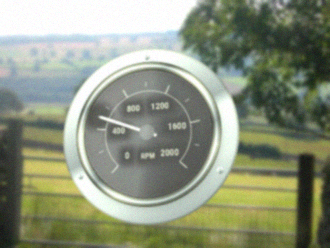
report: 500 (rpm)
